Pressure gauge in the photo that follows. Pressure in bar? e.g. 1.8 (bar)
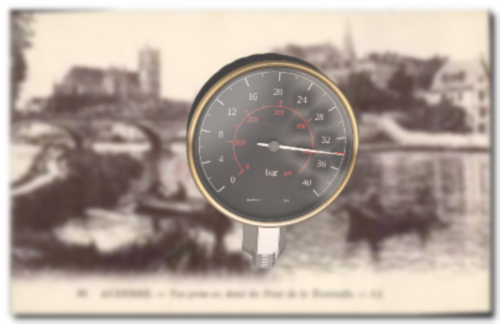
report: 34 (bar)
